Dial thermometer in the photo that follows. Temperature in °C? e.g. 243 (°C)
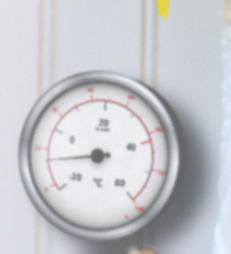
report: -10 (°C)
